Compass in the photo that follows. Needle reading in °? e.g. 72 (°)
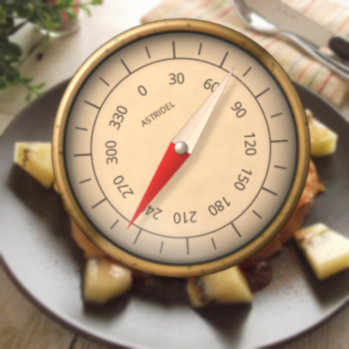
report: 247.5 (°)
